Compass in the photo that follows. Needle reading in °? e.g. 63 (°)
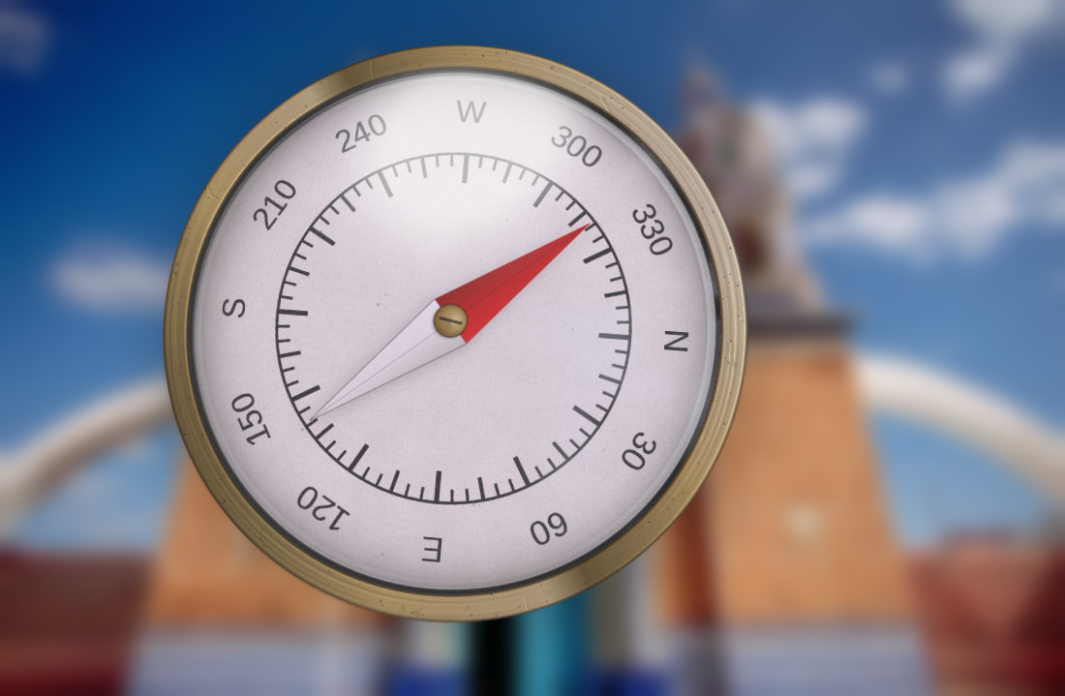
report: 320 (°)
